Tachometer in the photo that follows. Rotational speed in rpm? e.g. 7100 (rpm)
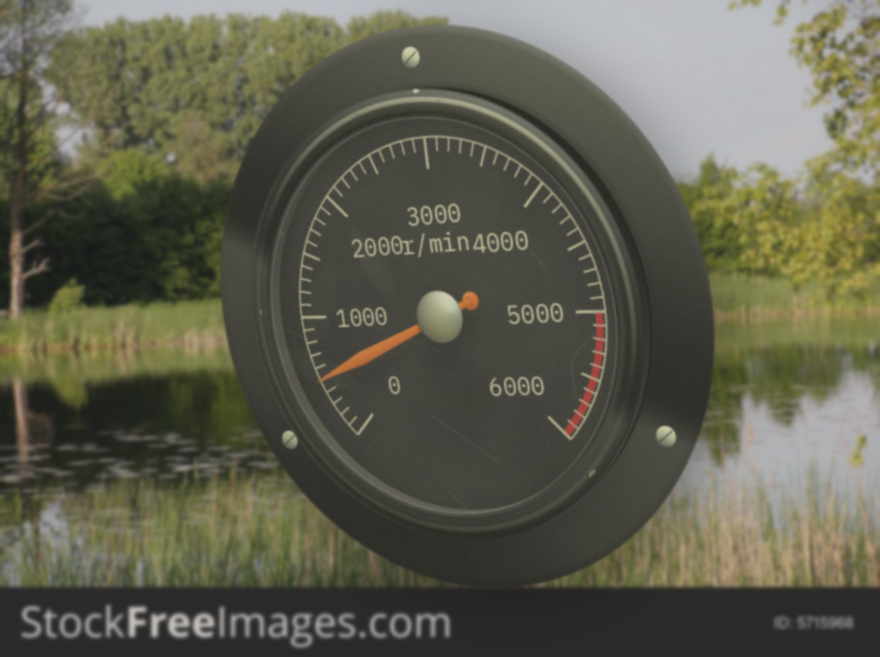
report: 500 (rpm)
